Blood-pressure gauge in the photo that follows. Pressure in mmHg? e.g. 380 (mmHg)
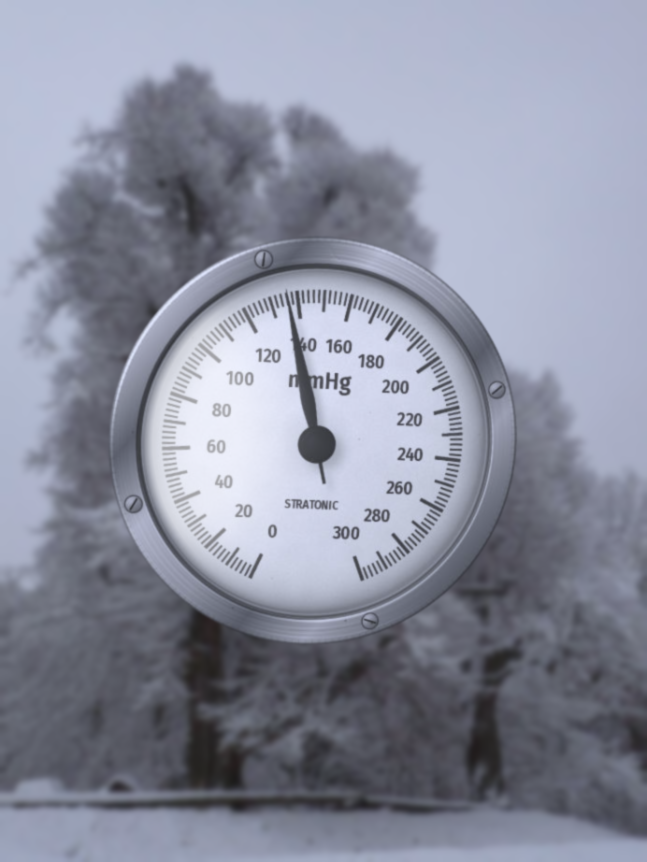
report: 136 (mmHg)
